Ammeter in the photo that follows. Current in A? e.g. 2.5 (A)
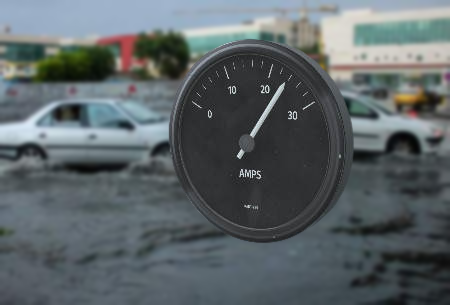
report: 24 (A)
